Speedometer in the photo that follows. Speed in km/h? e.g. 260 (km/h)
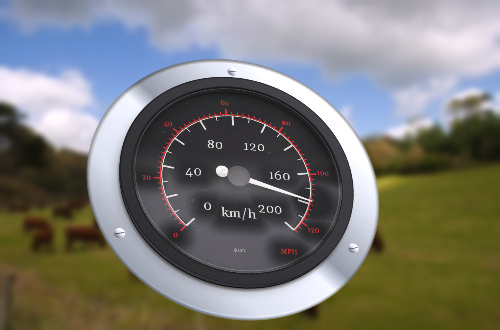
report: 180 (km/h)
